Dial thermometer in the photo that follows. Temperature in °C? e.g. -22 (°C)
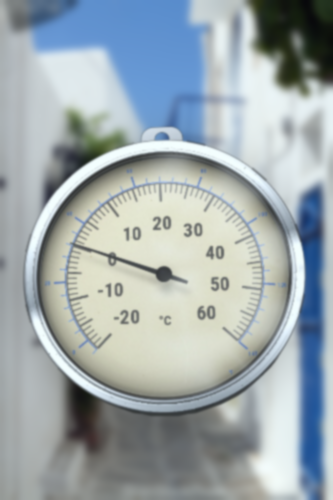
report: 0 (°C)
